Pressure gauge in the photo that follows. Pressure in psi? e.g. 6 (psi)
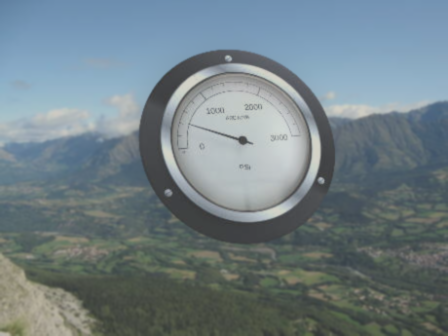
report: 400 (psi)
